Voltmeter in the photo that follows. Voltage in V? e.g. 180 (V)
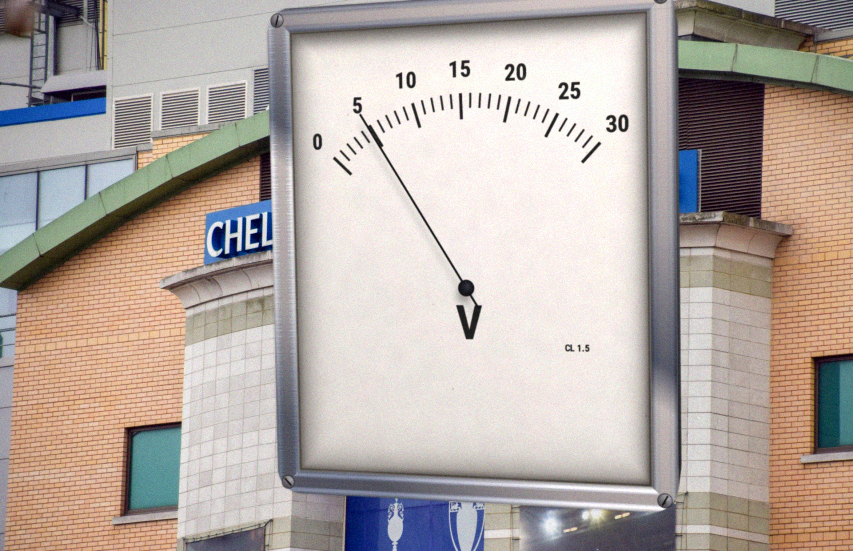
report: 5 (V)
